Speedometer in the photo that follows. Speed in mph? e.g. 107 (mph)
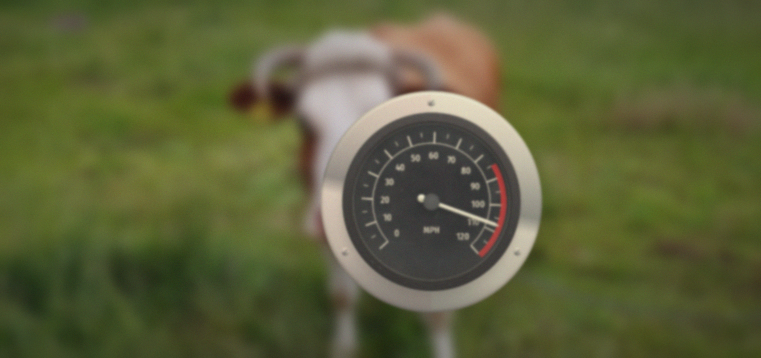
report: 107.5 (mph)
